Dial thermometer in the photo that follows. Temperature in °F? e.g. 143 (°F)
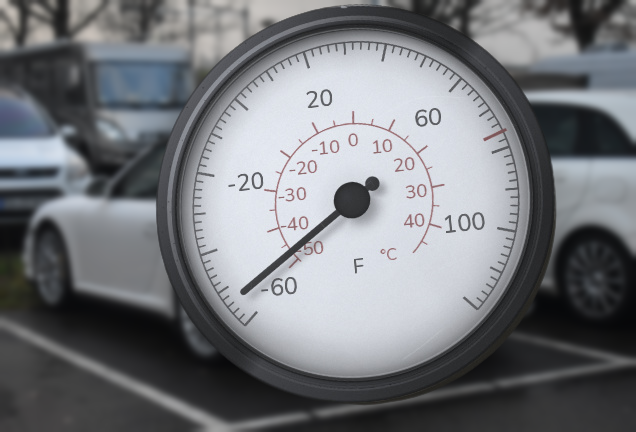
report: -54 (°F)
